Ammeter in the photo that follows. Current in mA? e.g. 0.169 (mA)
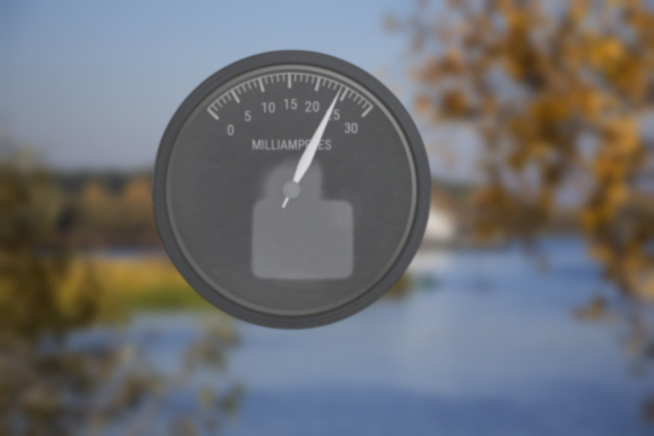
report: 24 (mA)
